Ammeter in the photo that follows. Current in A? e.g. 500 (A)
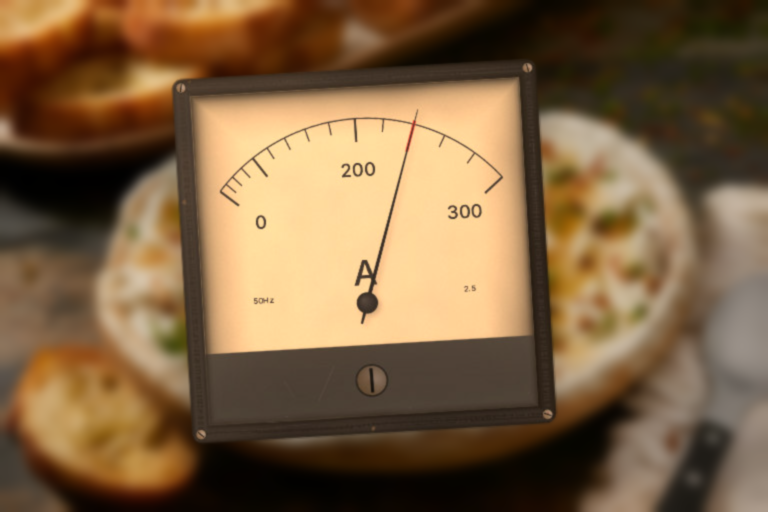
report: 240 (A)
